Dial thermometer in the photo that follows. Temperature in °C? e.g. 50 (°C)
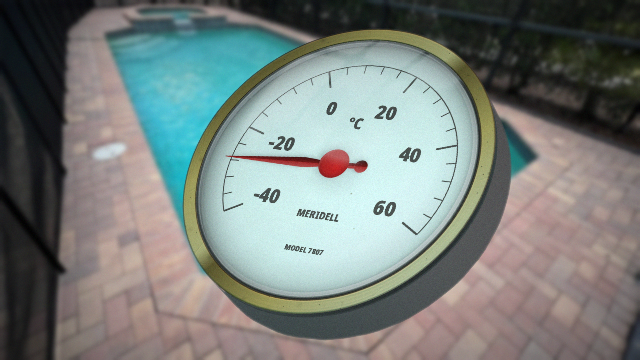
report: -28 (°C)
